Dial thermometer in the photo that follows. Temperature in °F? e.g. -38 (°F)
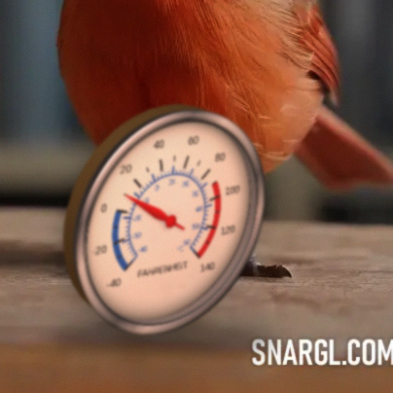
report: 10 (°F)
